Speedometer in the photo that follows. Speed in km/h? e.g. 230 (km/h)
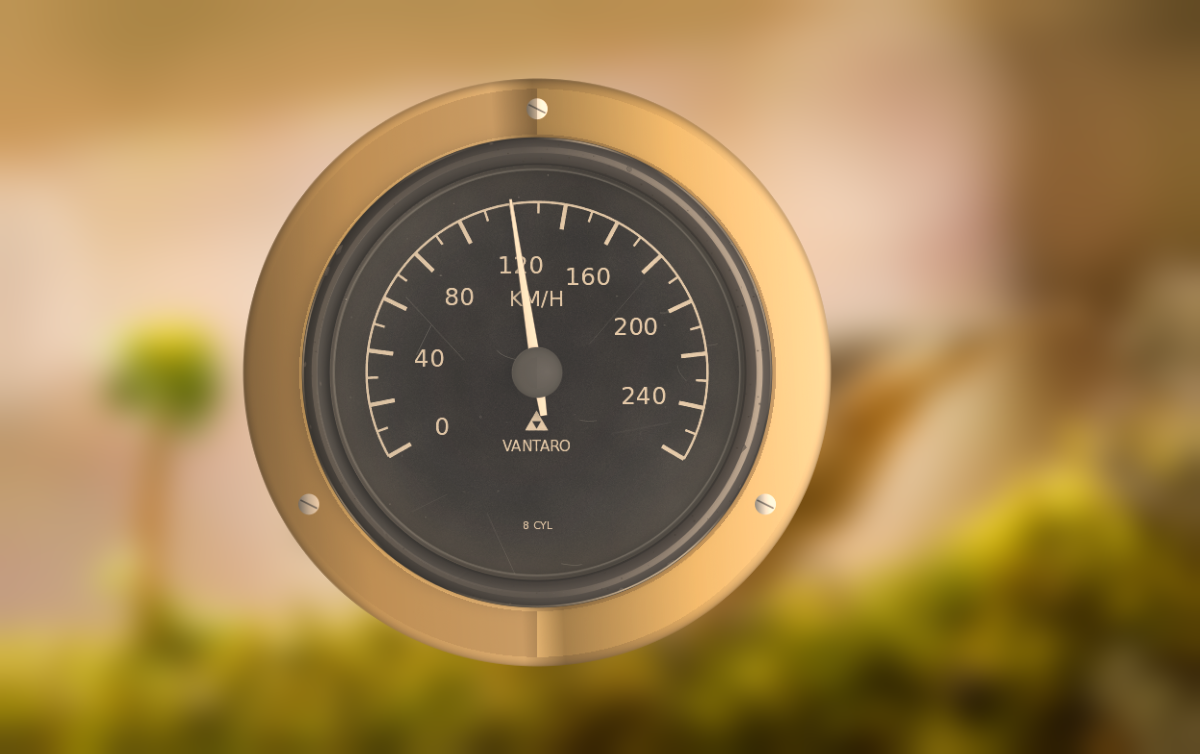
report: 120 (km/h)
